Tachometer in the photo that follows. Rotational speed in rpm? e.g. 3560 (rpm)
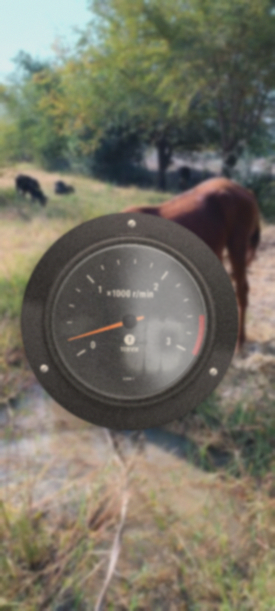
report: 200 (rpm)
